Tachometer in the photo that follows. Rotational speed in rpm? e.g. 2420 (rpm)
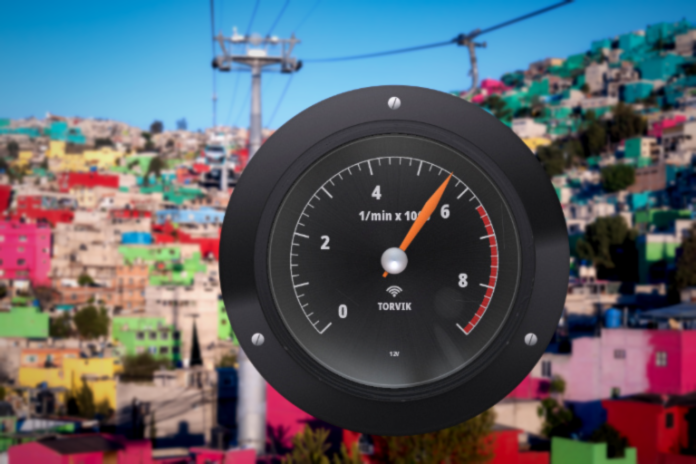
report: 5600 (rpm)
